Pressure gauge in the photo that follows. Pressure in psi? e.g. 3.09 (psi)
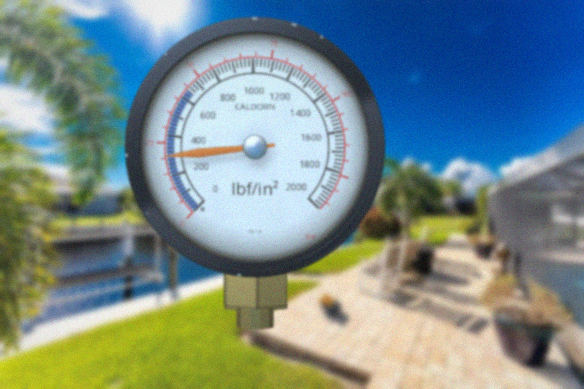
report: 300 (psi)
